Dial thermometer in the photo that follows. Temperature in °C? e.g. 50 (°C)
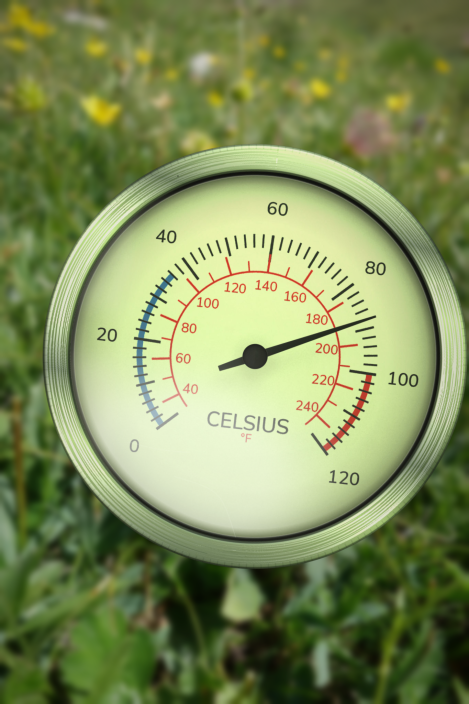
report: 88 (°C)
